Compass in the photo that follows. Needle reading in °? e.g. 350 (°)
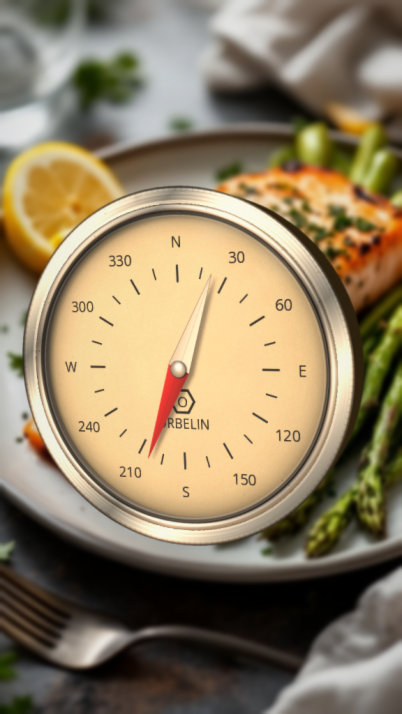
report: 202.5 (°)
